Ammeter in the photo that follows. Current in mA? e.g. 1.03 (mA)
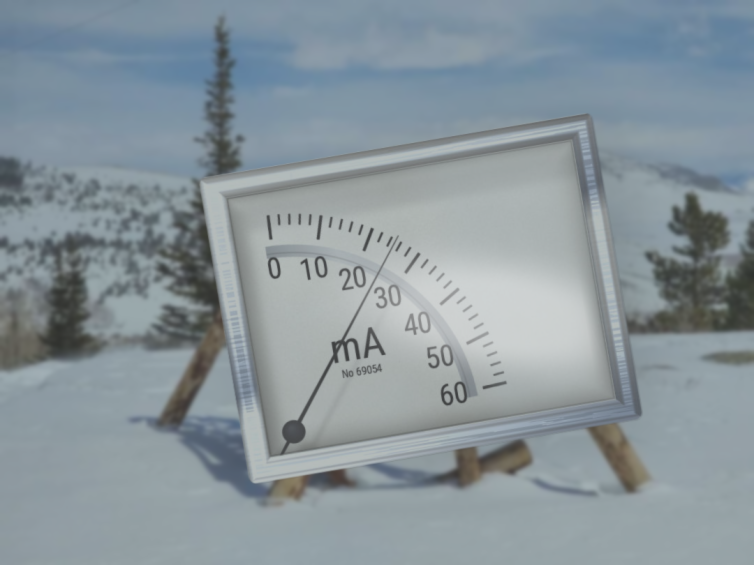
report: 25 (mA)
